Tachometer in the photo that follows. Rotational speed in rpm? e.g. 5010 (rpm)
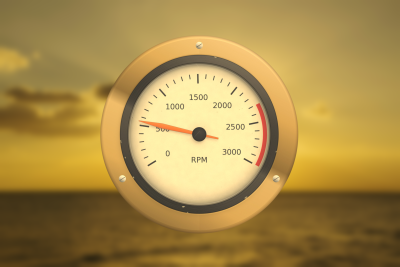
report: 550 (rpm)
